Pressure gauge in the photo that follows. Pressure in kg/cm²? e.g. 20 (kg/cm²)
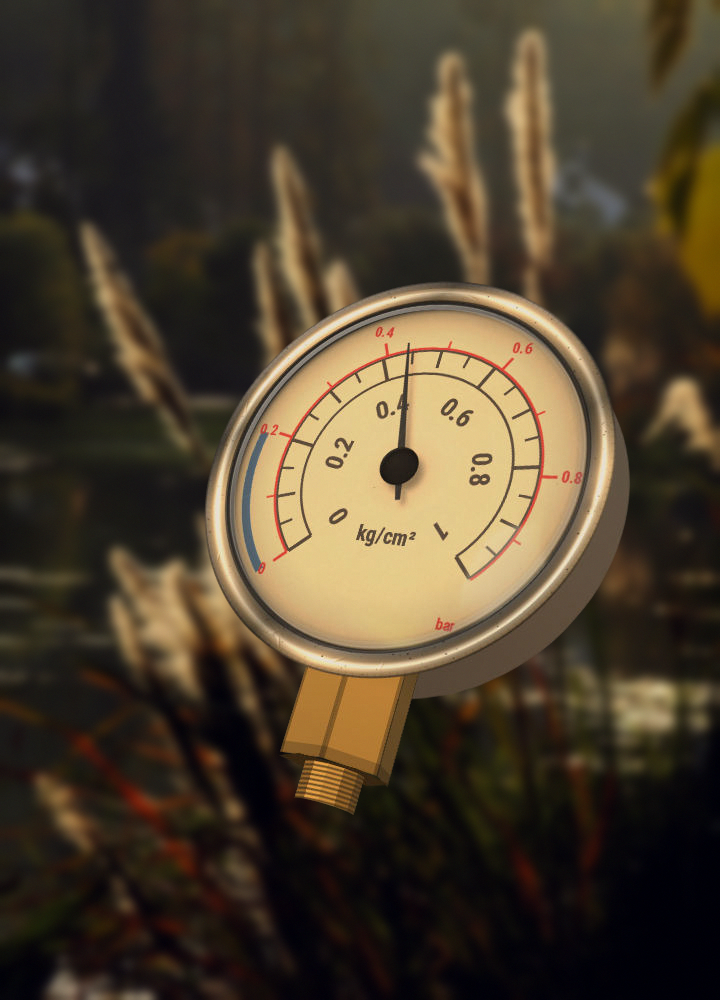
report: 0.45 (kg/cm²)
